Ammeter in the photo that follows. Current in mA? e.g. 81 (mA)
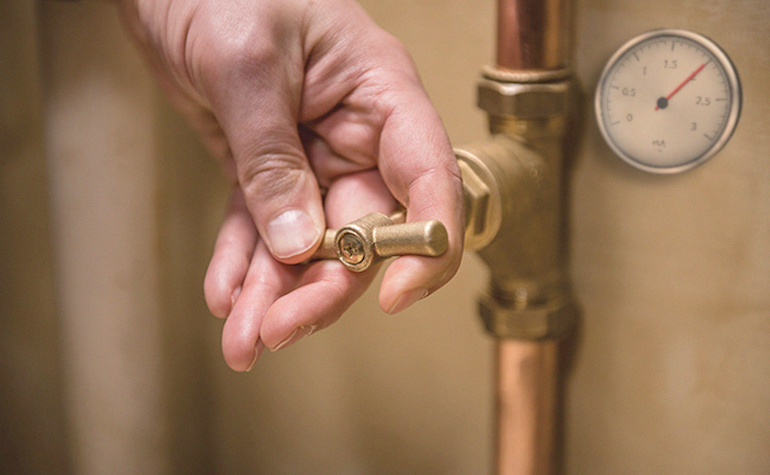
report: 2 (mA)
